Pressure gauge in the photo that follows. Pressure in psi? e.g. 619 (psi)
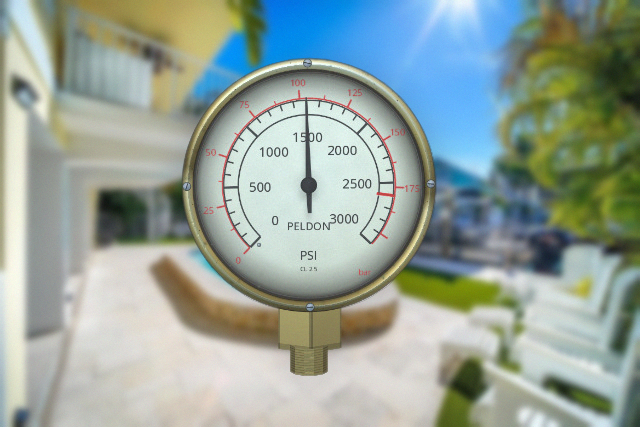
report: 1500 (psi)
